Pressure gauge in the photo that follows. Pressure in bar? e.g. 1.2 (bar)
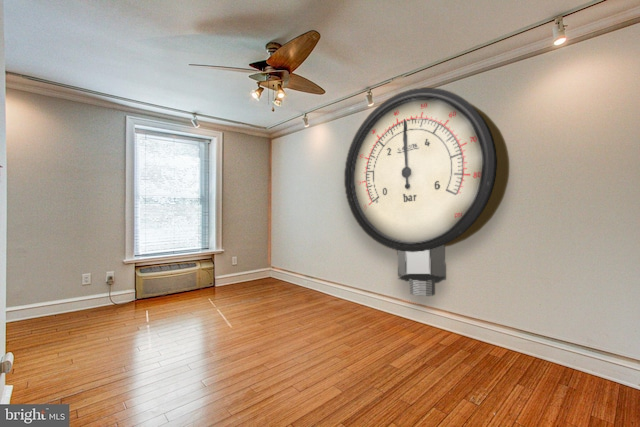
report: 3 (bar)
